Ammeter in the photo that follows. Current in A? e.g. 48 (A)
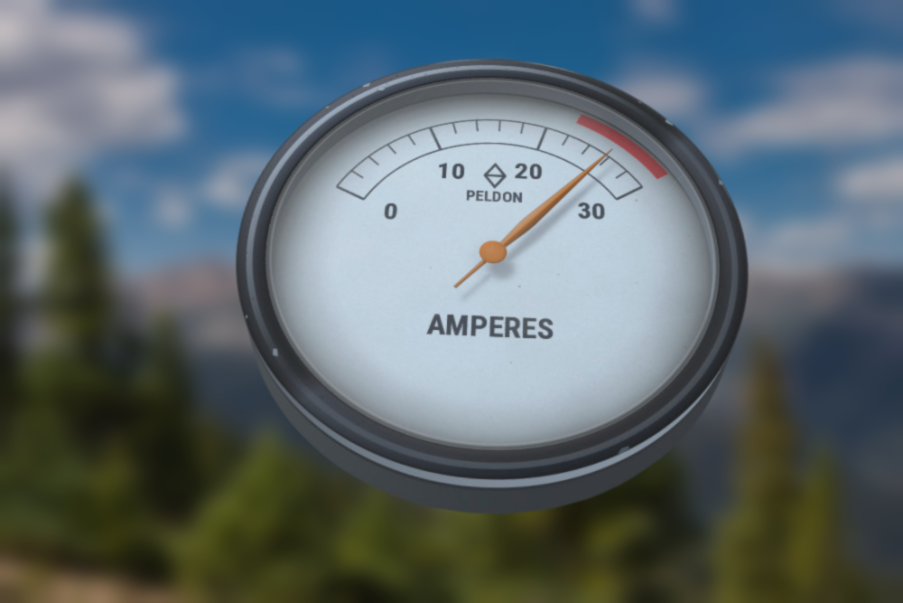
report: 26 (A)
